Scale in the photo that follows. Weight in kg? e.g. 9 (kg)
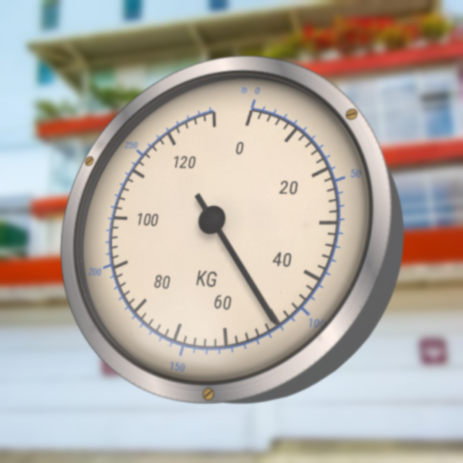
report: 50 (kg)
